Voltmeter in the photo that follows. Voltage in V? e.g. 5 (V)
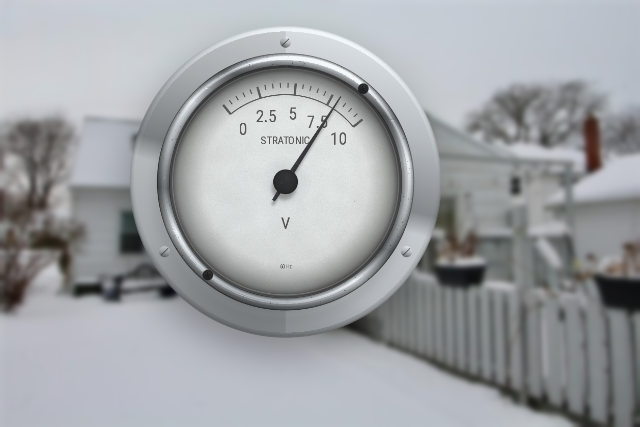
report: 8 (V)
